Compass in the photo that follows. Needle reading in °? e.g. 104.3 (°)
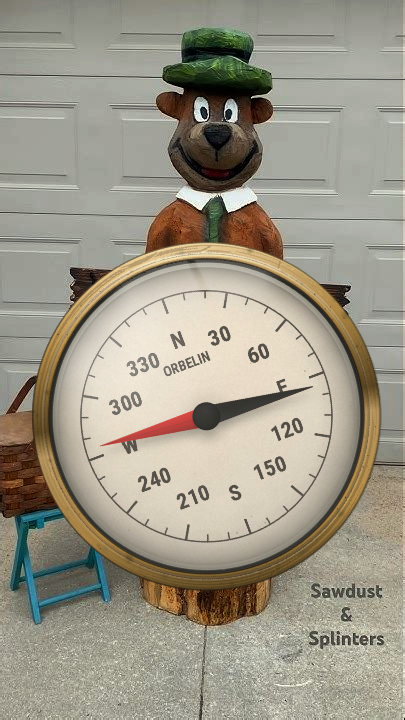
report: 275 (°)
